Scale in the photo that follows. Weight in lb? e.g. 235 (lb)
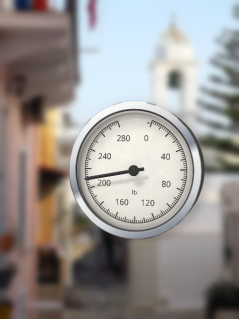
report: 210 (lb)
